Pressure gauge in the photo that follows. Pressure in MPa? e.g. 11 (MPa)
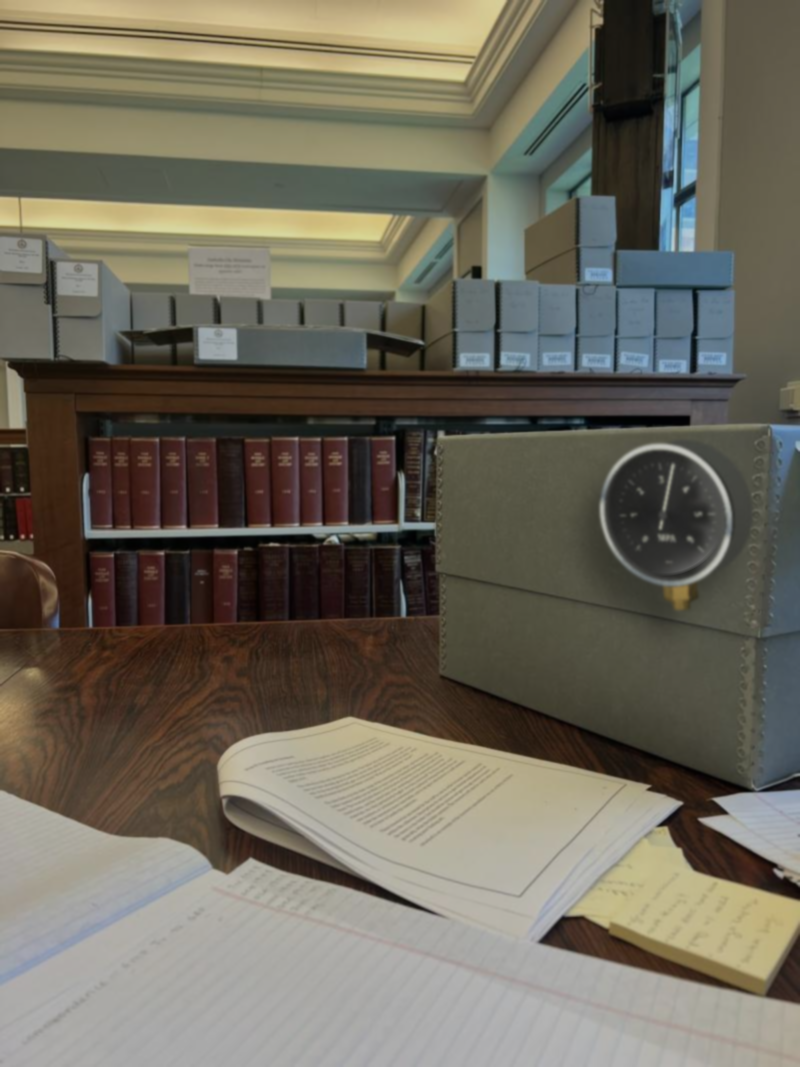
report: 3.4 (MPa)
